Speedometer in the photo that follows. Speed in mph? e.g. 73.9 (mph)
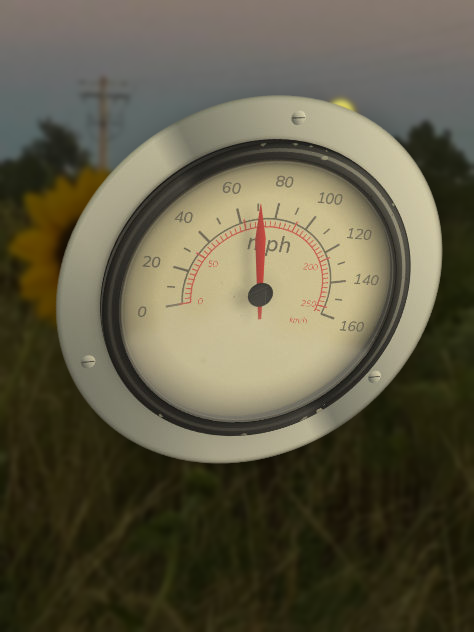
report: 70 (mph)
